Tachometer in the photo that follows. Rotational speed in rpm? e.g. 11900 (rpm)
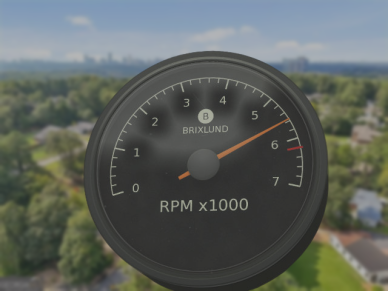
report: 5600 (rpm)
